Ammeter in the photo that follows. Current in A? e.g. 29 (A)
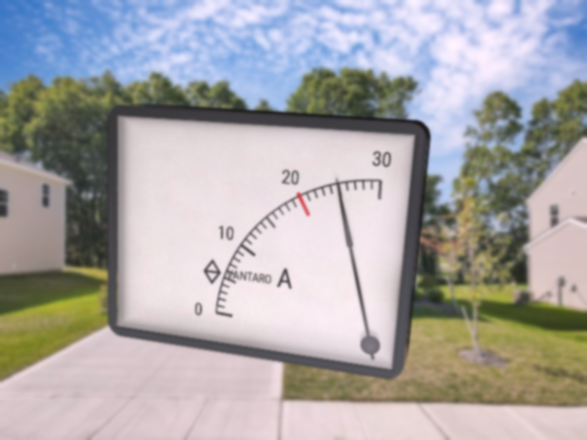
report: 25 (A)
